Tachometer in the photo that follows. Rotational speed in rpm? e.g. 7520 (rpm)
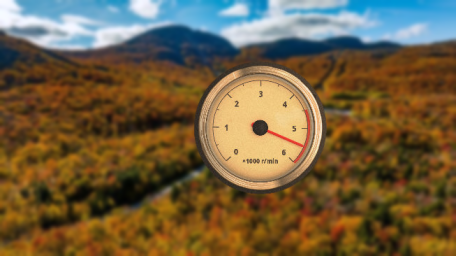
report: 5500 (rpm)
